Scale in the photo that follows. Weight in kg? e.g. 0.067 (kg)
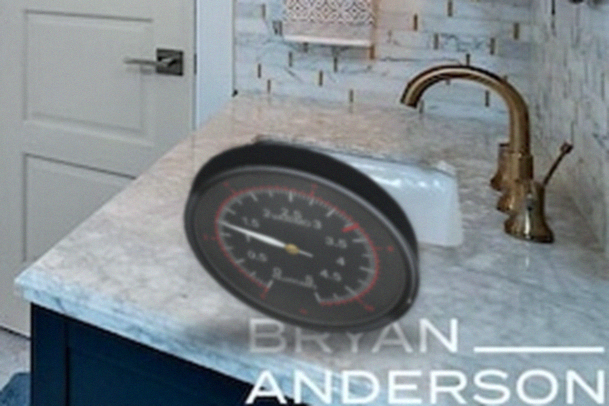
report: 1.25 (kg)
